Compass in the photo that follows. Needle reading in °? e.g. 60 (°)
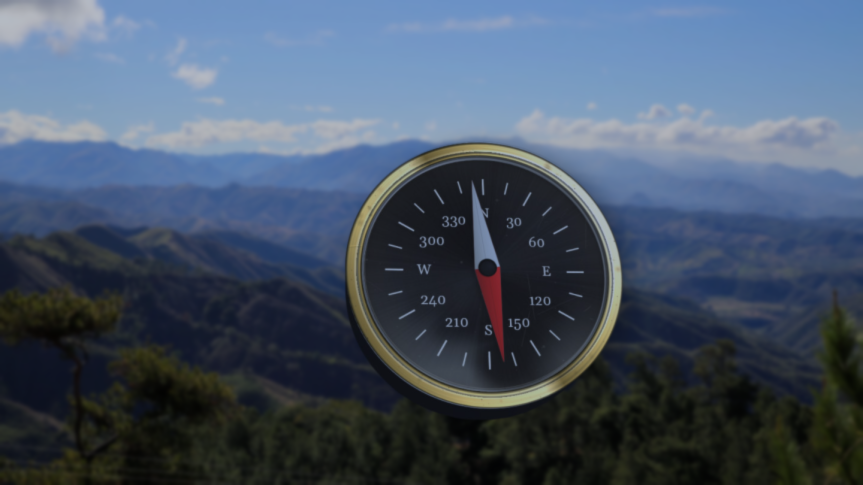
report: 172.5 (°)
